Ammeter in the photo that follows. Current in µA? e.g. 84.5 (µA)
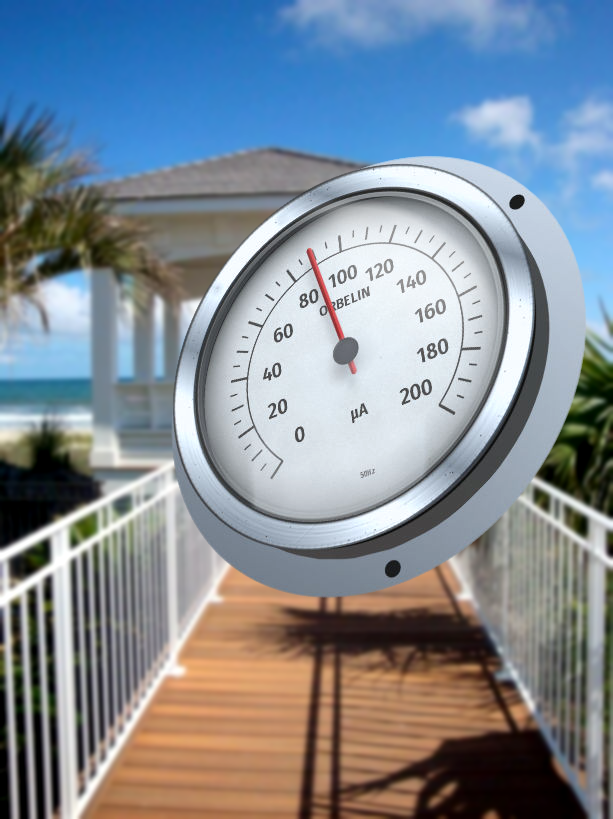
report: 90 (µA)
